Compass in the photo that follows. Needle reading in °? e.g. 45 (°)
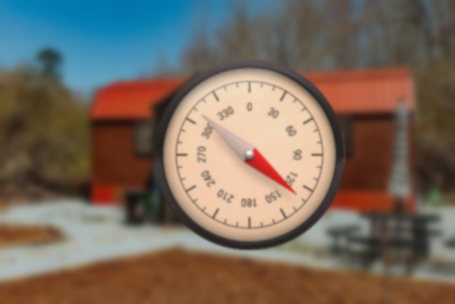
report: 130 (°)
